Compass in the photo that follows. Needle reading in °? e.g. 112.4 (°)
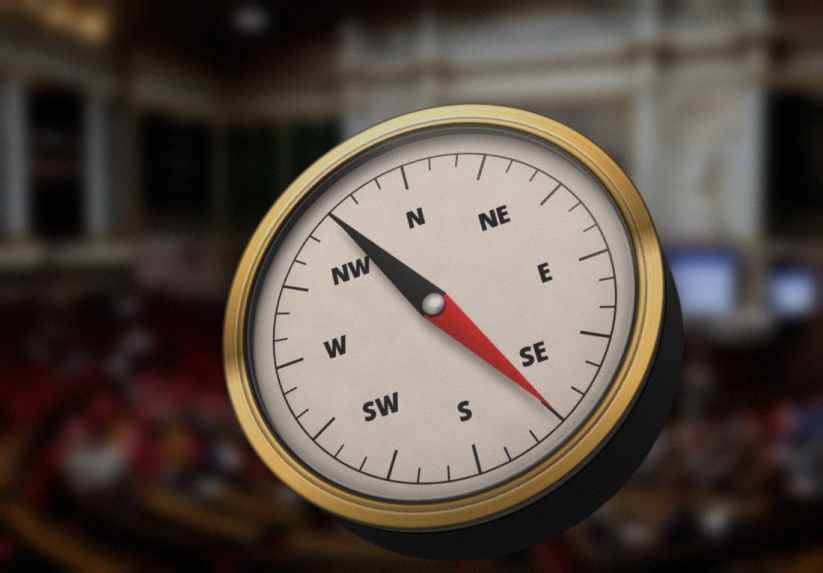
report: 150 (°)
